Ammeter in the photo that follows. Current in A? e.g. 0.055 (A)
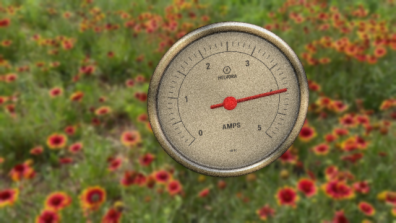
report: 4 (A)
